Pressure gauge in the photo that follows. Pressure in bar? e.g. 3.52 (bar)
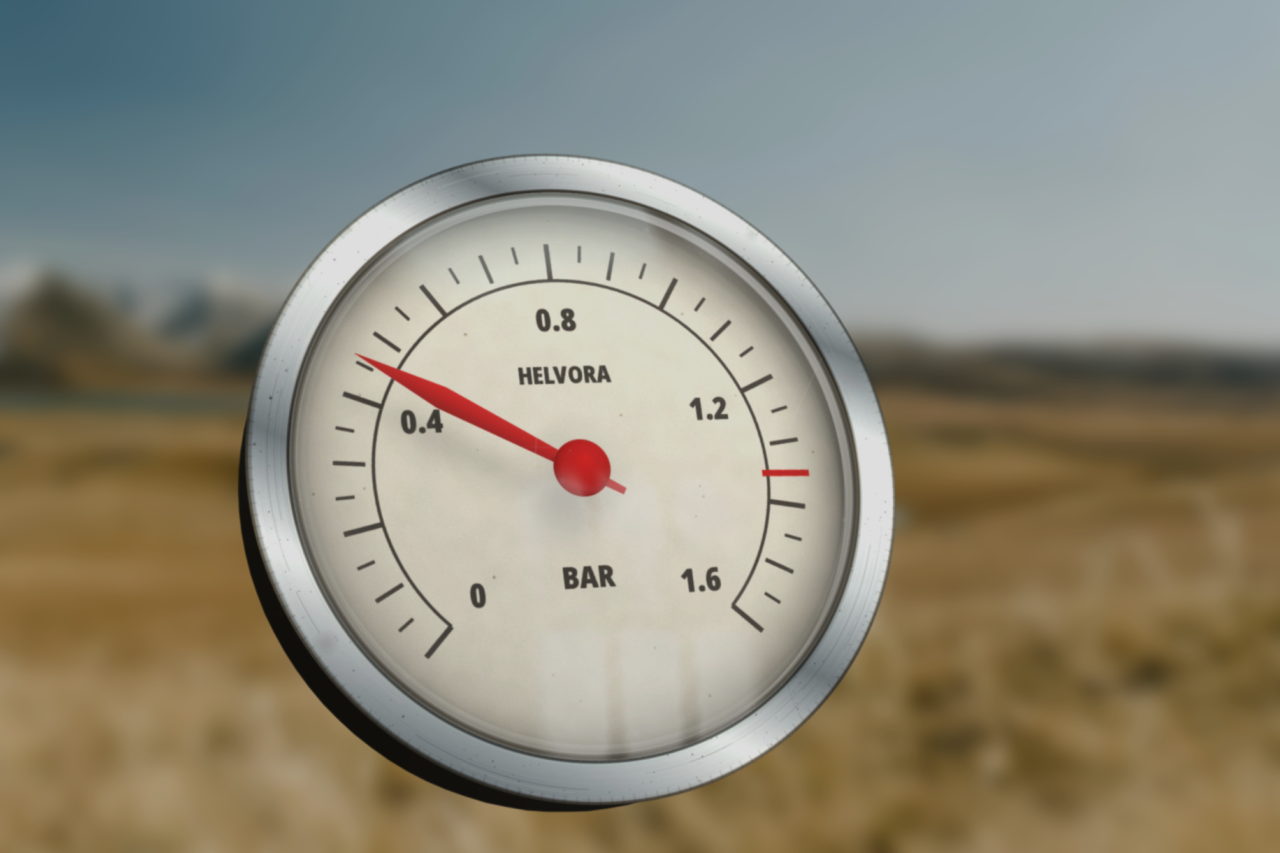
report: 0.45 (bar)
